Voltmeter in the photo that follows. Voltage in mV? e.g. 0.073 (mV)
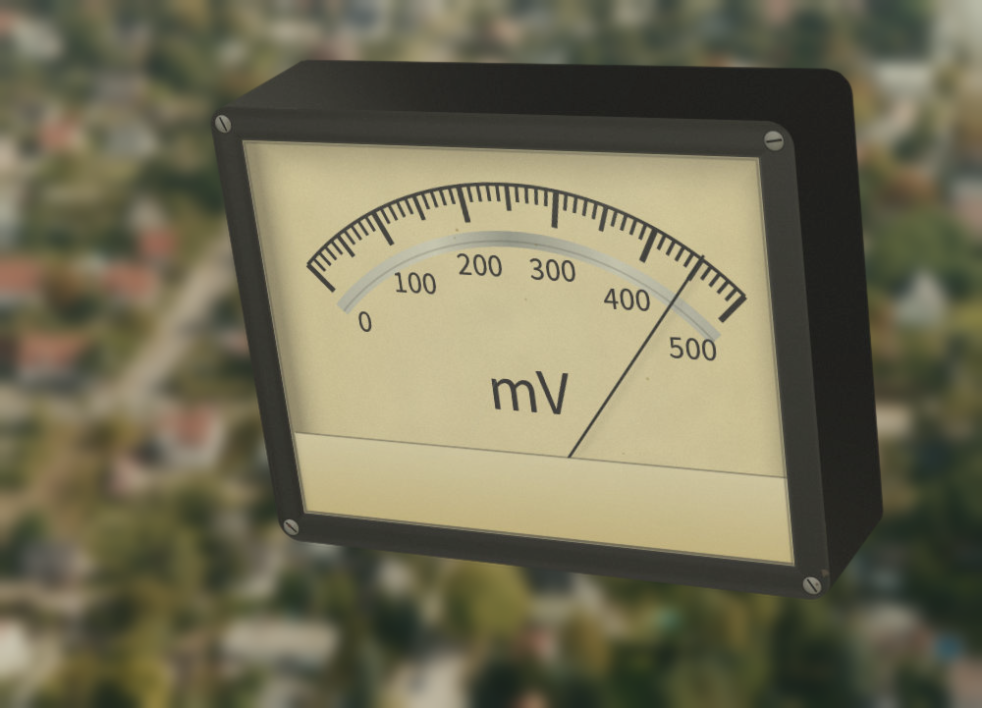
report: 450 (mV)
